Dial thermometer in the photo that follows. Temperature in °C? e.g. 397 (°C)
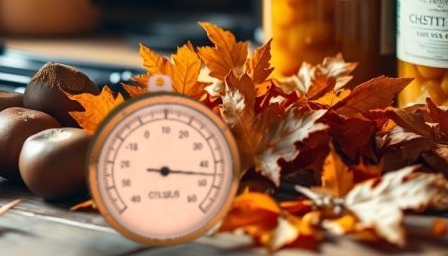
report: 45 (°C)
